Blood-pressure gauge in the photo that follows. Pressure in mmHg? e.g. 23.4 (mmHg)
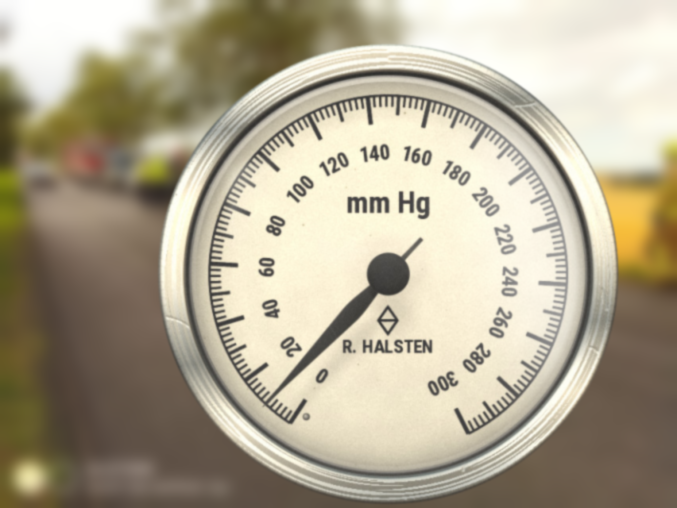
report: 10 (mmHg)
